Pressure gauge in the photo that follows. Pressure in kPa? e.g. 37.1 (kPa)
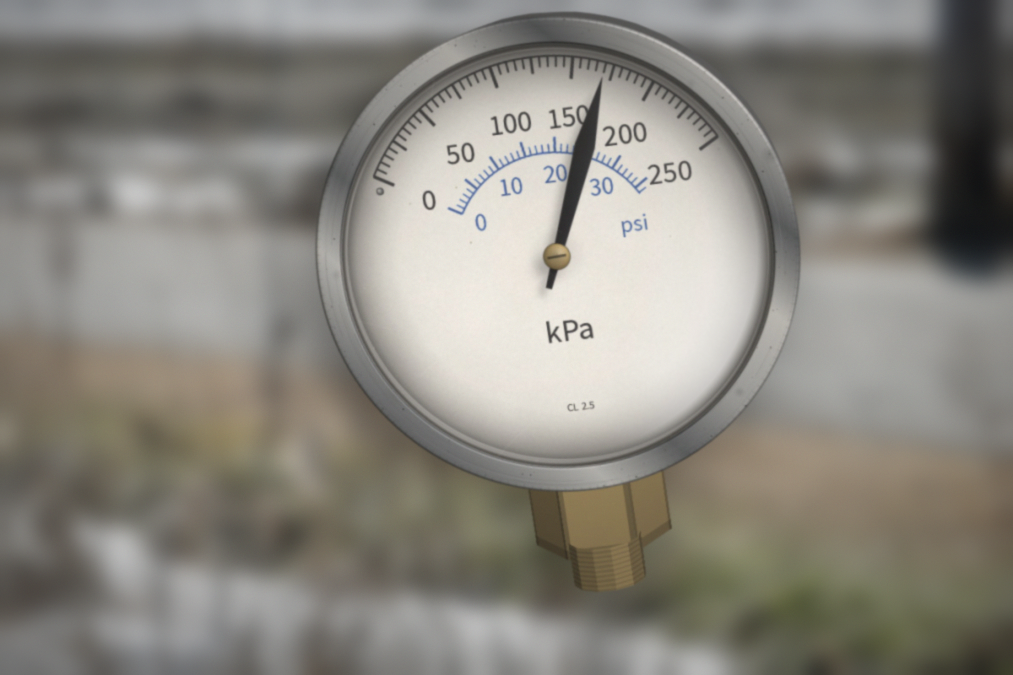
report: 170 (kPa)
